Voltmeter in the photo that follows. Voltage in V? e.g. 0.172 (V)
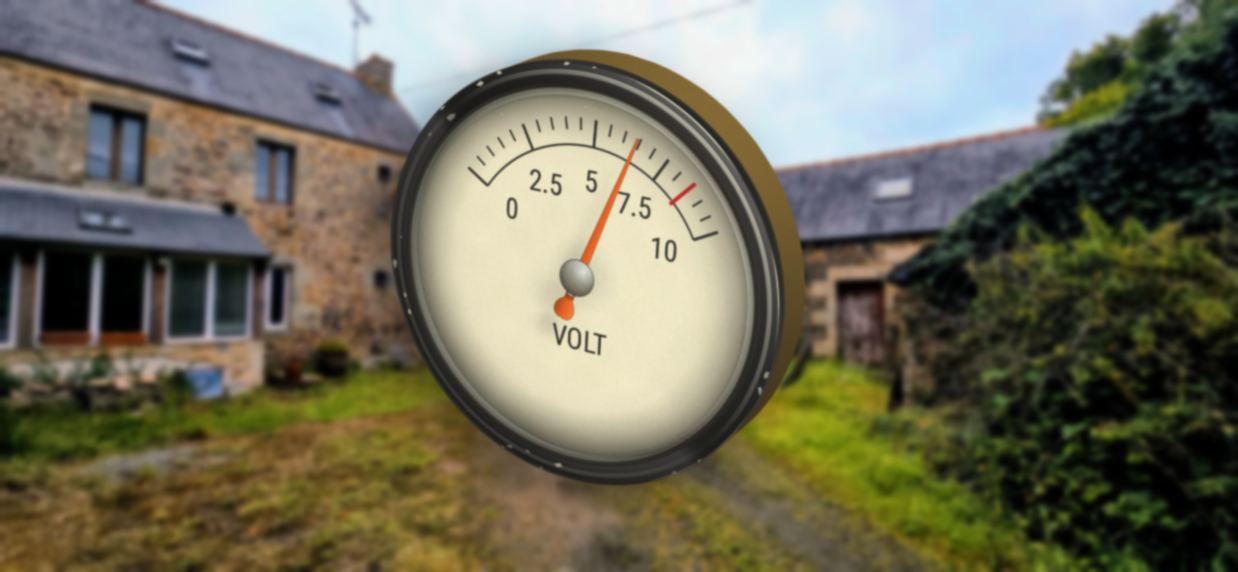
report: 6.5 (V)
